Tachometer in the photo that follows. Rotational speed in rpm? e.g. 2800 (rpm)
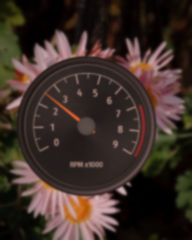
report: 2500 (rpm)
